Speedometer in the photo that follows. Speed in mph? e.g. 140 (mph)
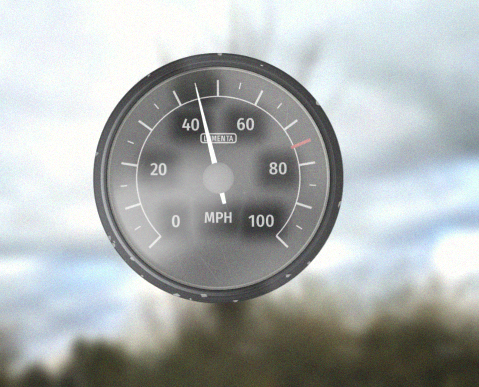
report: 45 (mph)
